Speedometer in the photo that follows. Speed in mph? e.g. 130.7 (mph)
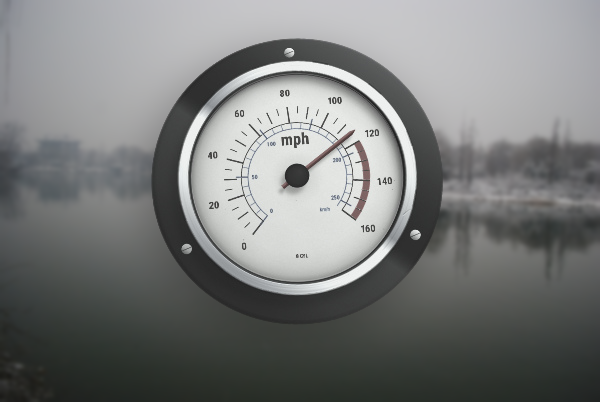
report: 115 (mph)
